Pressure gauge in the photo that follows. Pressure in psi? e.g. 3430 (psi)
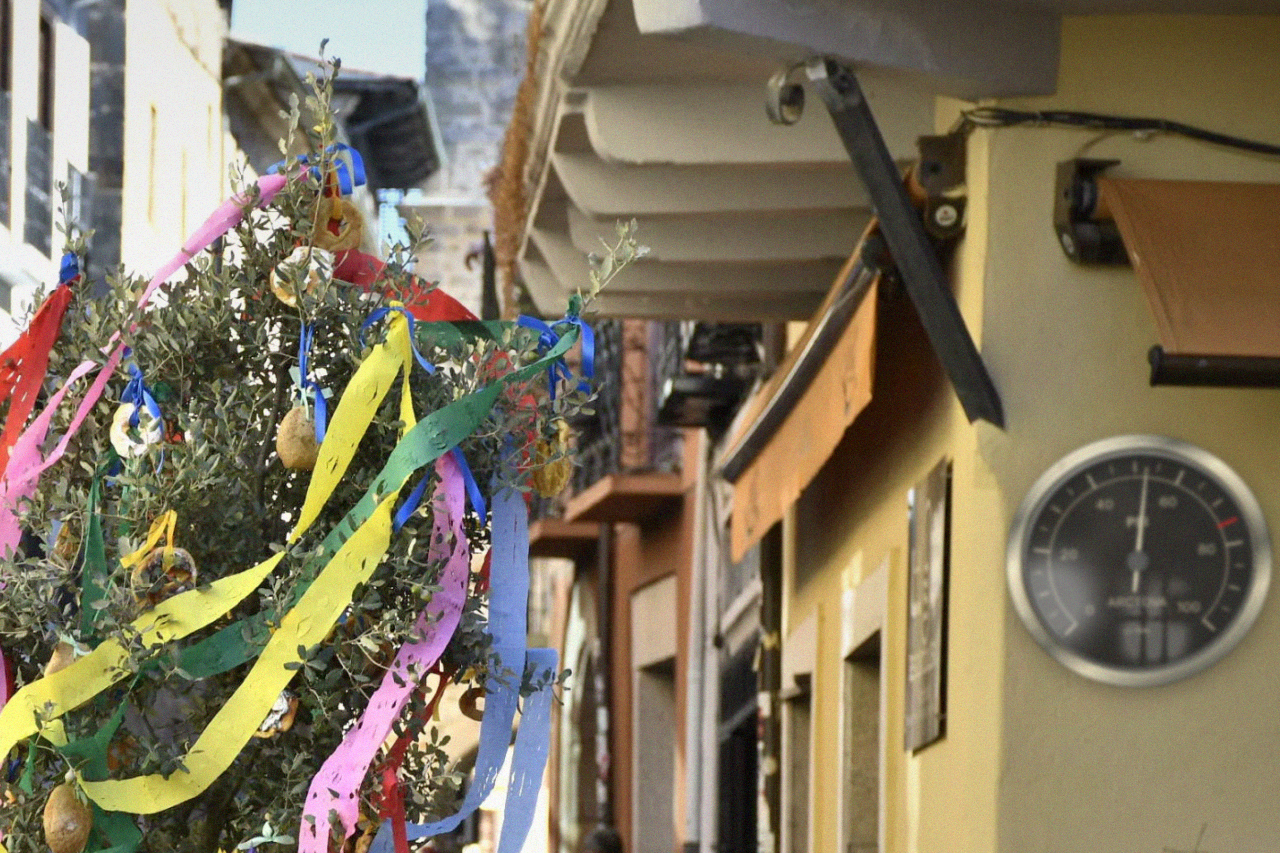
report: 52.5 (psi)
